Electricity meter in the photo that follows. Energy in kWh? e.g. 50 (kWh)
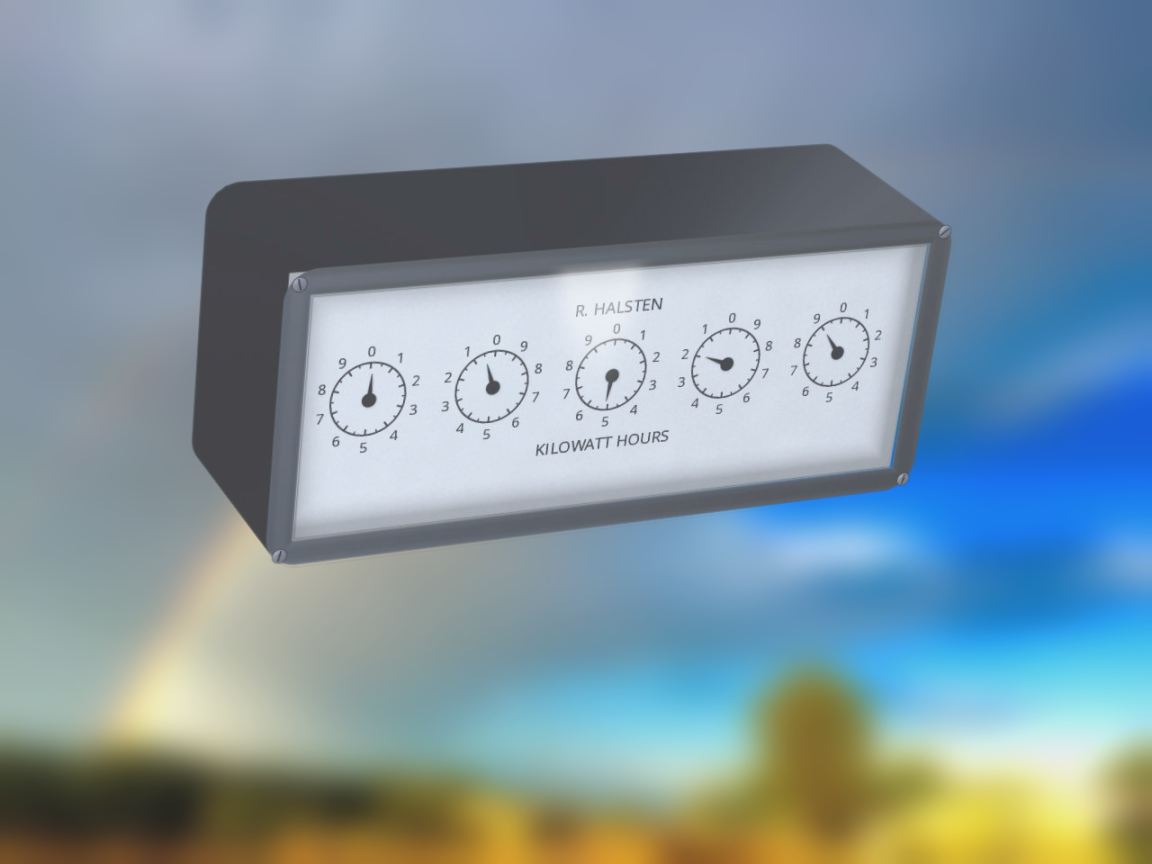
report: 519 (kWh)
